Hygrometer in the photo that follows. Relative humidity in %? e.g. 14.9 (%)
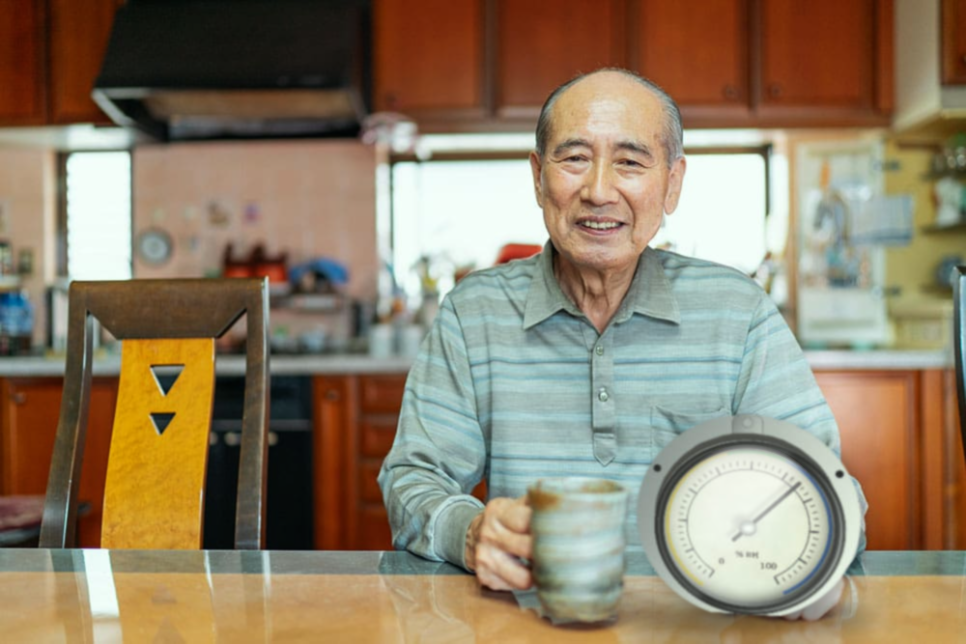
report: 64 (%)
